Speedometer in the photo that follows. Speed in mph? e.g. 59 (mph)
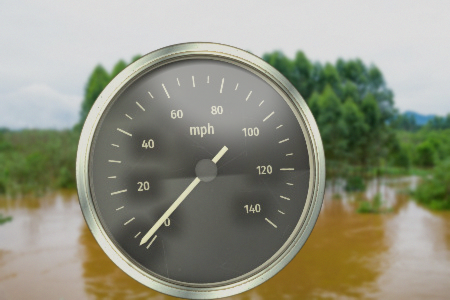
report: 2.5 (mph)
